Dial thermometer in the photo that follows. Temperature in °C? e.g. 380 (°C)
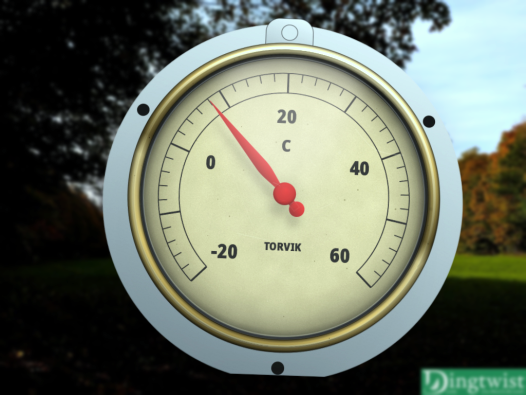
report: 8 (°C)
